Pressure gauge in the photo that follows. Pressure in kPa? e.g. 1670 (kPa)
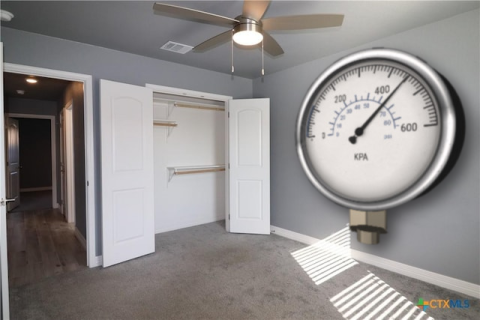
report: 450 (kPa)
